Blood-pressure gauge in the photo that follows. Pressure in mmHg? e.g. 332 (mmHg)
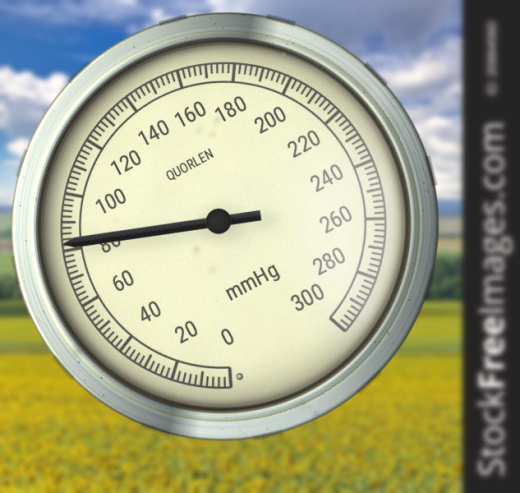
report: 82 (mmHg)
